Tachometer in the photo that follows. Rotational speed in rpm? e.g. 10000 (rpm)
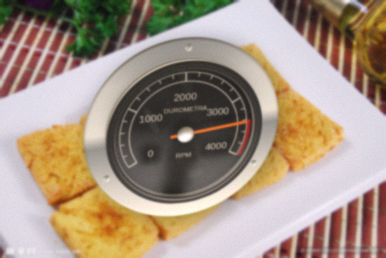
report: 3400 (rpm)
